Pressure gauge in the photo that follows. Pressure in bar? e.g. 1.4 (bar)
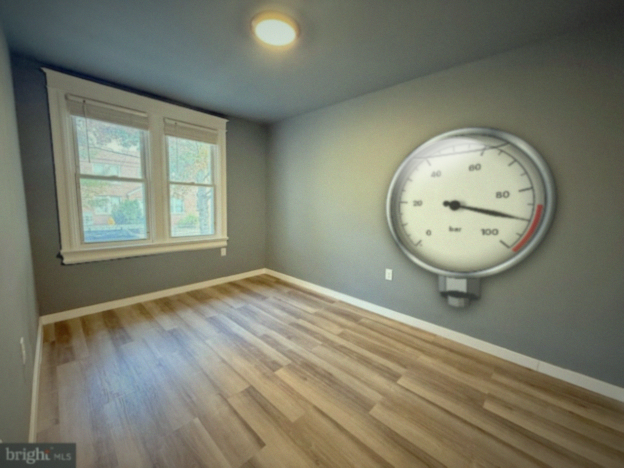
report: 90 (bar)
